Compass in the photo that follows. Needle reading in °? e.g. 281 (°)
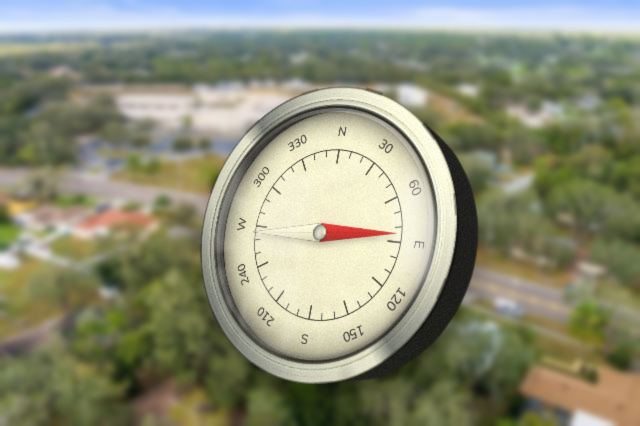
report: 85 (°)
